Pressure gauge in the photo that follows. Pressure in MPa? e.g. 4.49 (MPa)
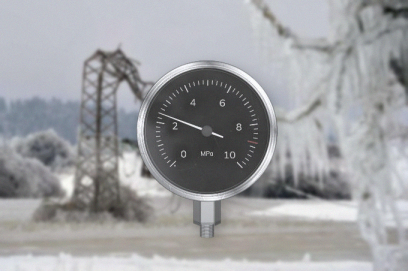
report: 2.4 (MPa)
